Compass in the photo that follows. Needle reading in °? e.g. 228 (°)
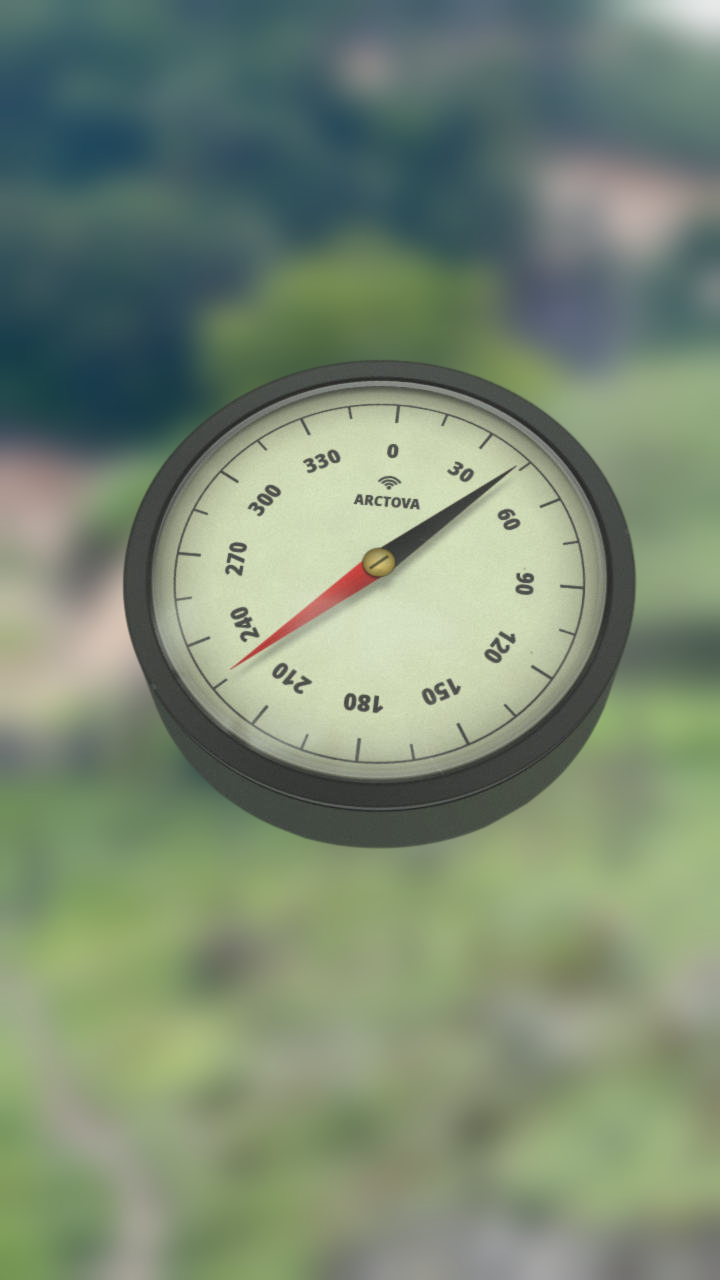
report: 225 (°)
